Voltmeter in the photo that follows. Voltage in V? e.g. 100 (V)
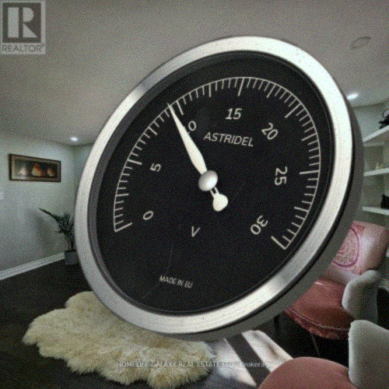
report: 9.5 (V)
